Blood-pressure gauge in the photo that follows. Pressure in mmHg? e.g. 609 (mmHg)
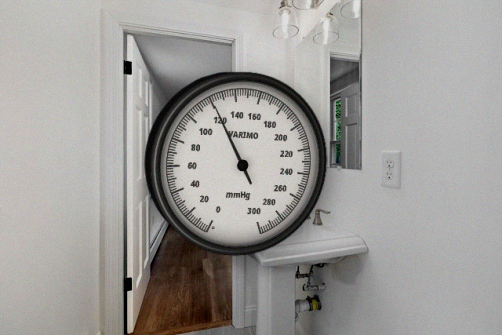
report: 120 (mmHg)
